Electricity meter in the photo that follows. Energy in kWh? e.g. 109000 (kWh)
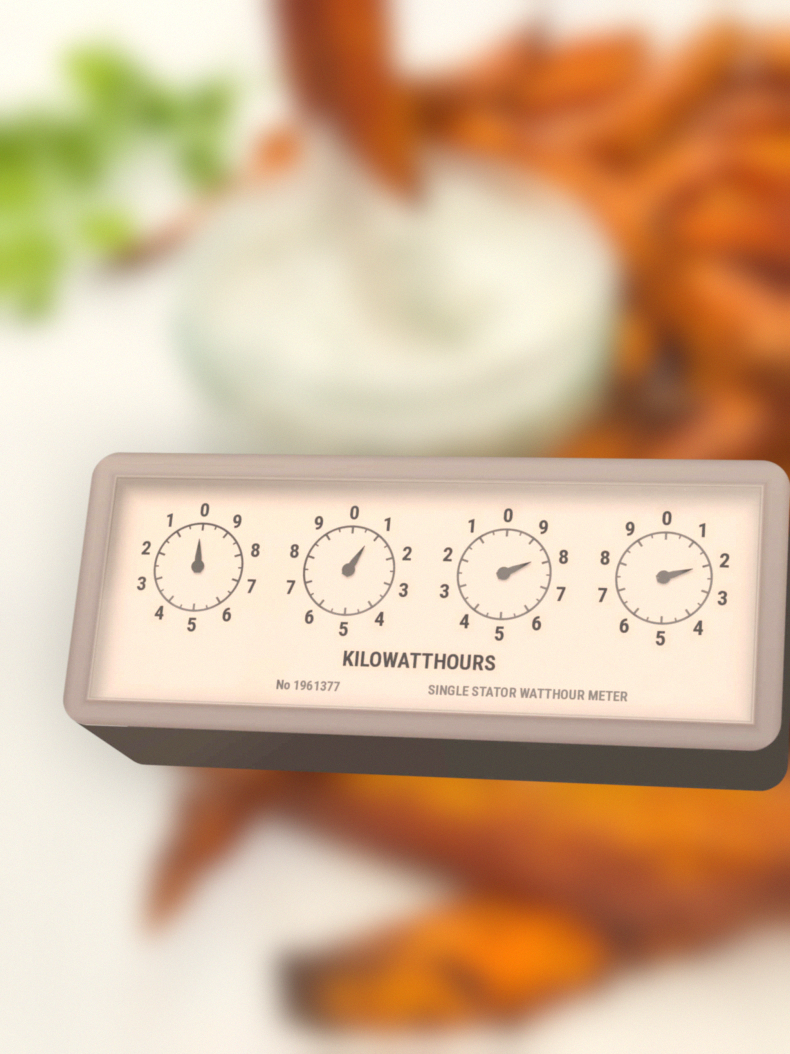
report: 82 (kWh)
